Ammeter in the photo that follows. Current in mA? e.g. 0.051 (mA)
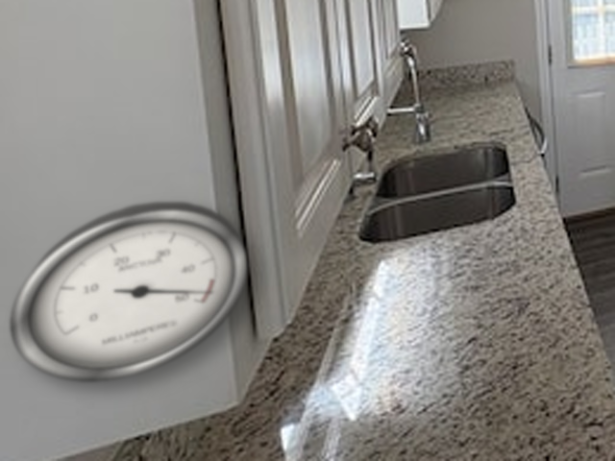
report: 47.5 (mA)
